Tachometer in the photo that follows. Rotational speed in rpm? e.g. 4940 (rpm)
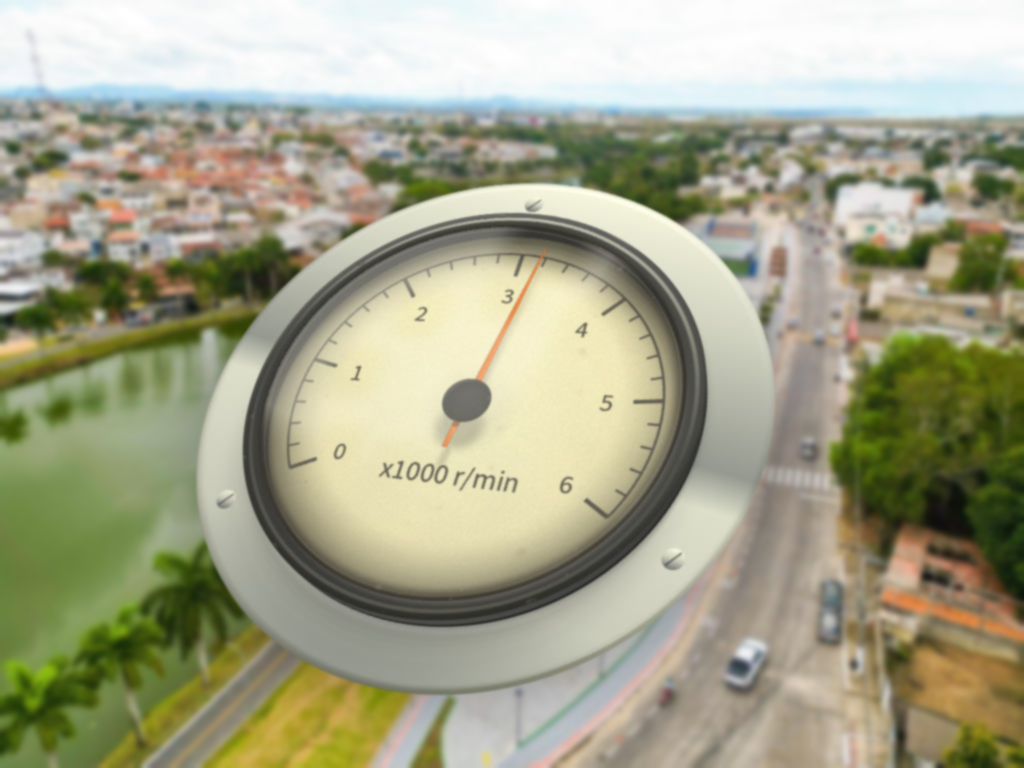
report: 3200 (rpm)
